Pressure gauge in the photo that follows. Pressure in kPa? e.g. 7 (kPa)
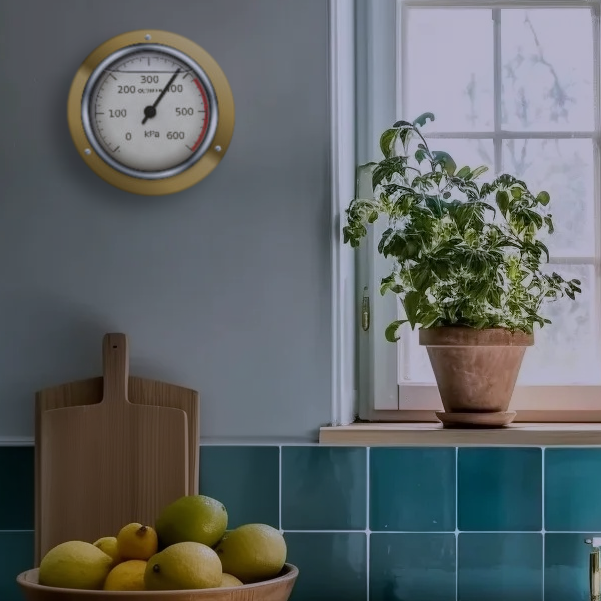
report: 380 (kPa)
